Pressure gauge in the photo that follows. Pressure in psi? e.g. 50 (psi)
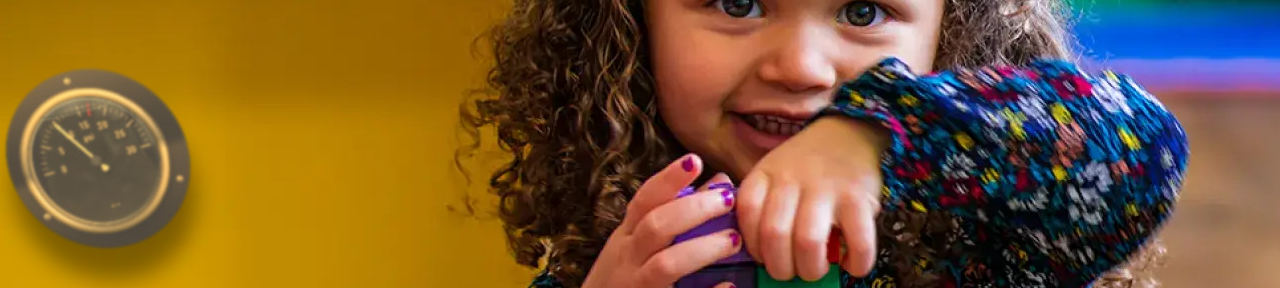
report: 10 (psi)
